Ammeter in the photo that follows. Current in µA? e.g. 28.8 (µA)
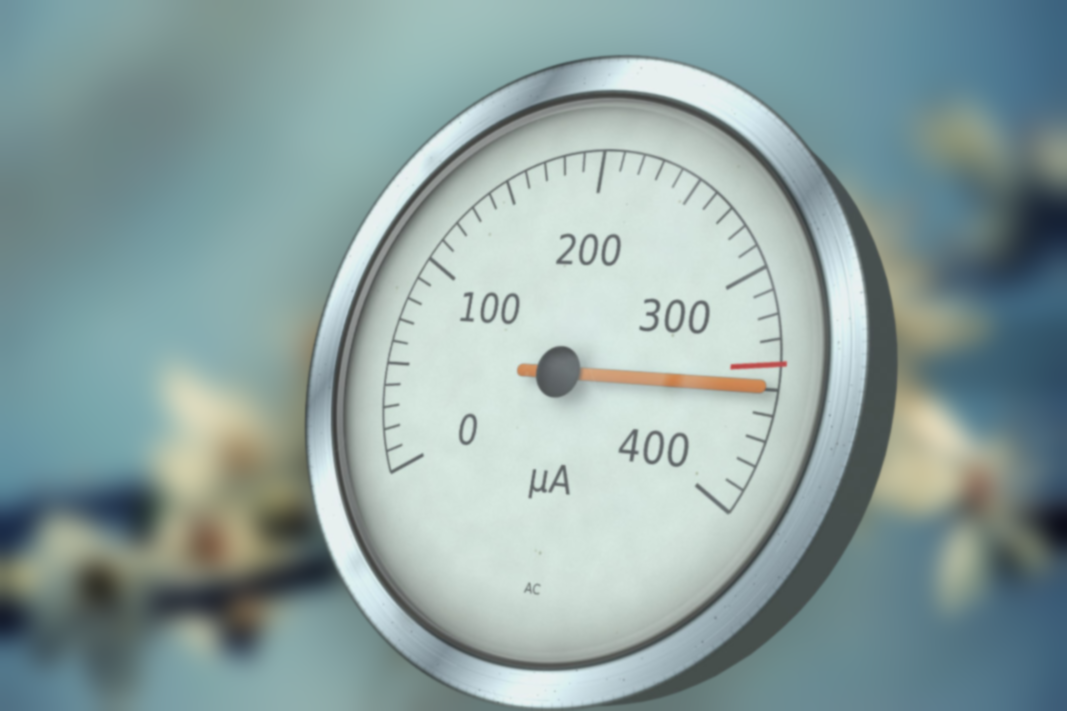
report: 350 (µA)
